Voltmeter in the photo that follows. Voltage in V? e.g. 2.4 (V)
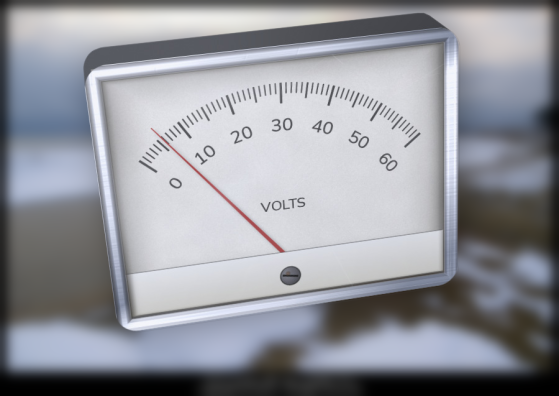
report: 6 (V)
